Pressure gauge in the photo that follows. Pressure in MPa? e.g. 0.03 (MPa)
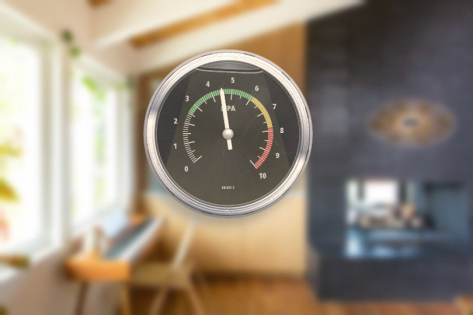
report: 4.5 (MPa)
